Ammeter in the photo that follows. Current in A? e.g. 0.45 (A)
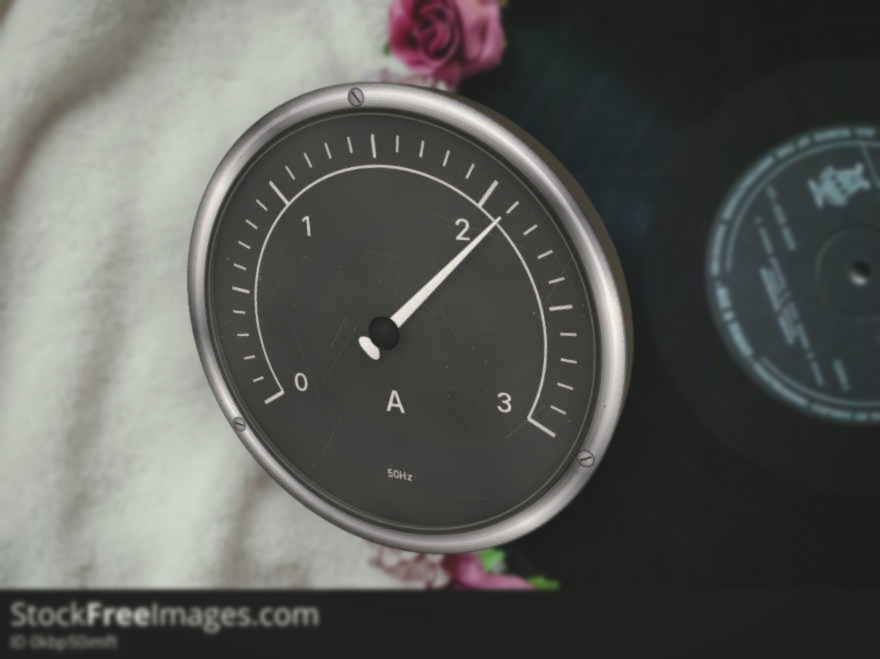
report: 2.1 (A)
